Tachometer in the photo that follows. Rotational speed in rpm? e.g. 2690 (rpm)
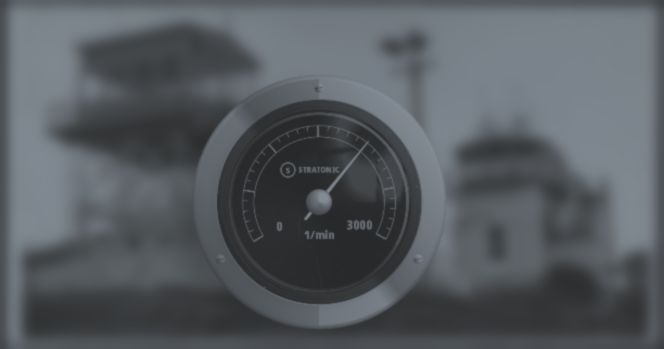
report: 2000 (rpm)
